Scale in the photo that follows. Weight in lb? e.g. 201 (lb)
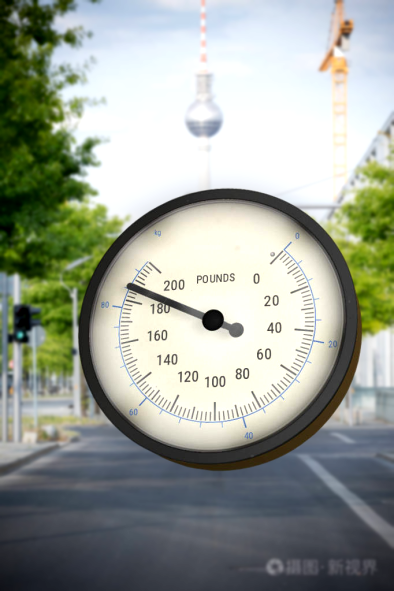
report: 186 (lb)
